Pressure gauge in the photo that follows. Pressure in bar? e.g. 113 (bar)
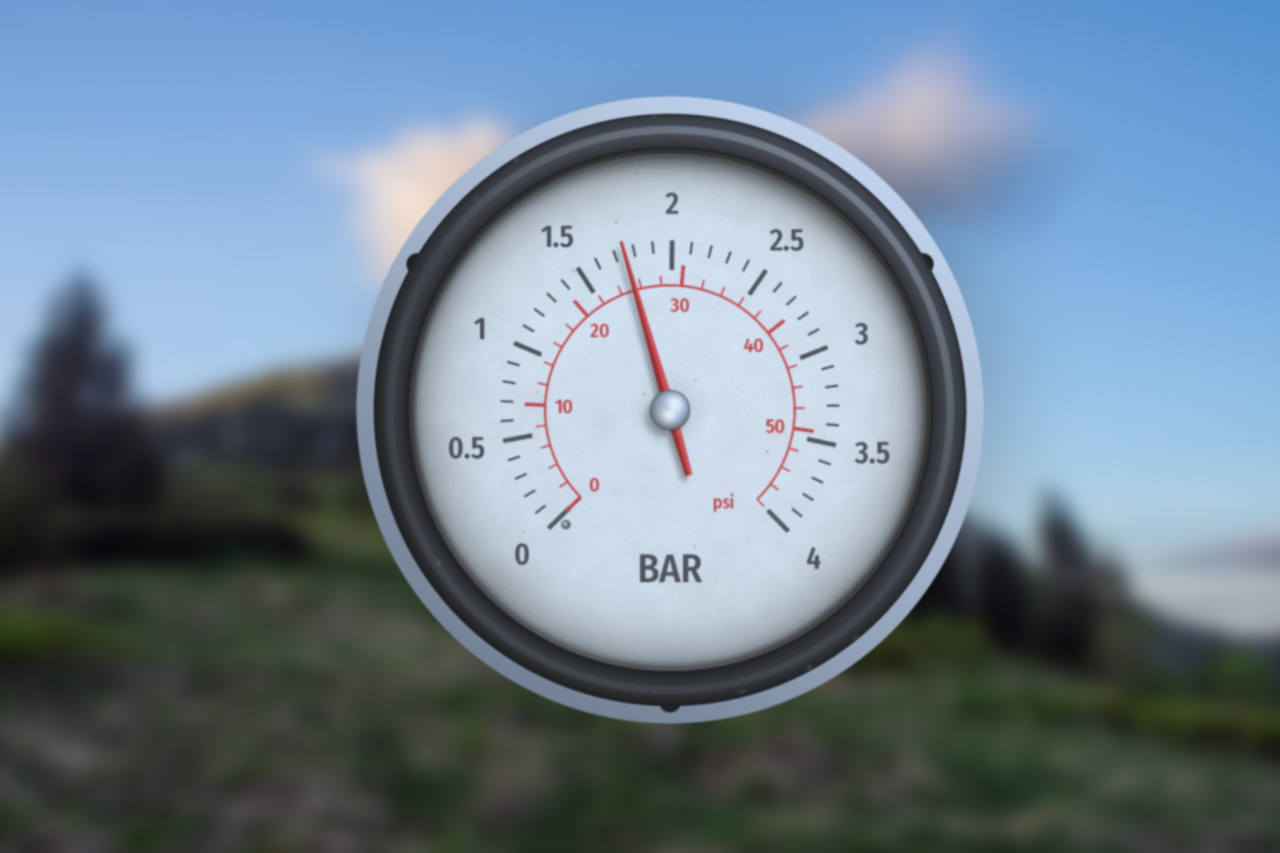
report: 1.75 (bar)
